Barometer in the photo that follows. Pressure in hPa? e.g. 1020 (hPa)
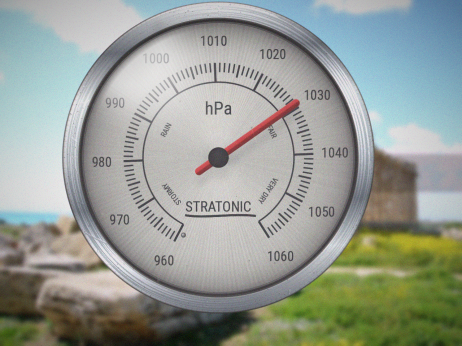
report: 1029 (hPa)
